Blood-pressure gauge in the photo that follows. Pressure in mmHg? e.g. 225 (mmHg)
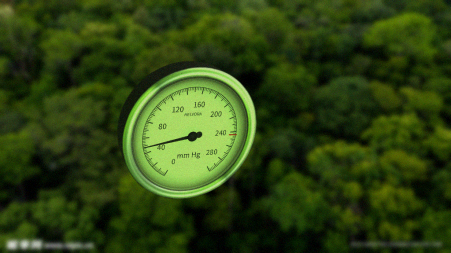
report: 50 (mmHg)
